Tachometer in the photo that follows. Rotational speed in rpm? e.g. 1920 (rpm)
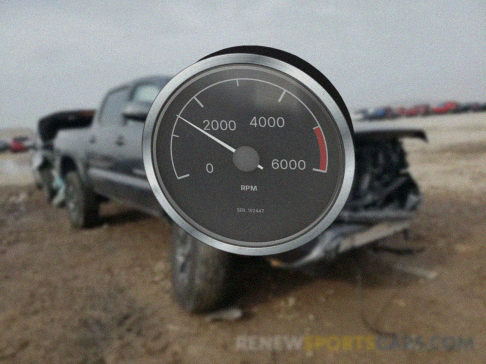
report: 1500 (rpm)
